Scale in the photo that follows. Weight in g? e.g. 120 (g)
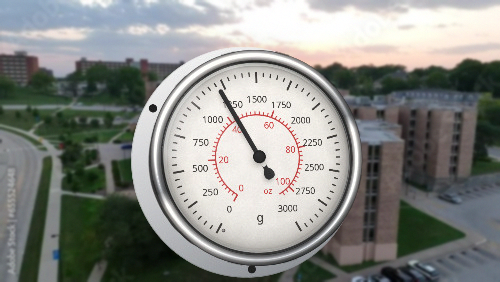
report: 1200 (g)
